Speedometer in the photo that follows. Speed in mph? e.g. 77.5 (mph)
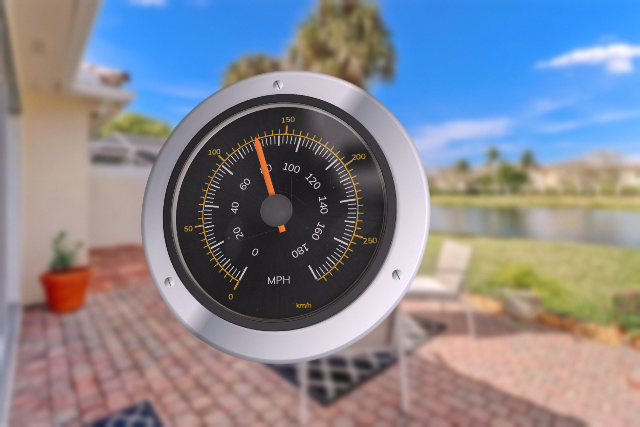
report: 80 (mph)
